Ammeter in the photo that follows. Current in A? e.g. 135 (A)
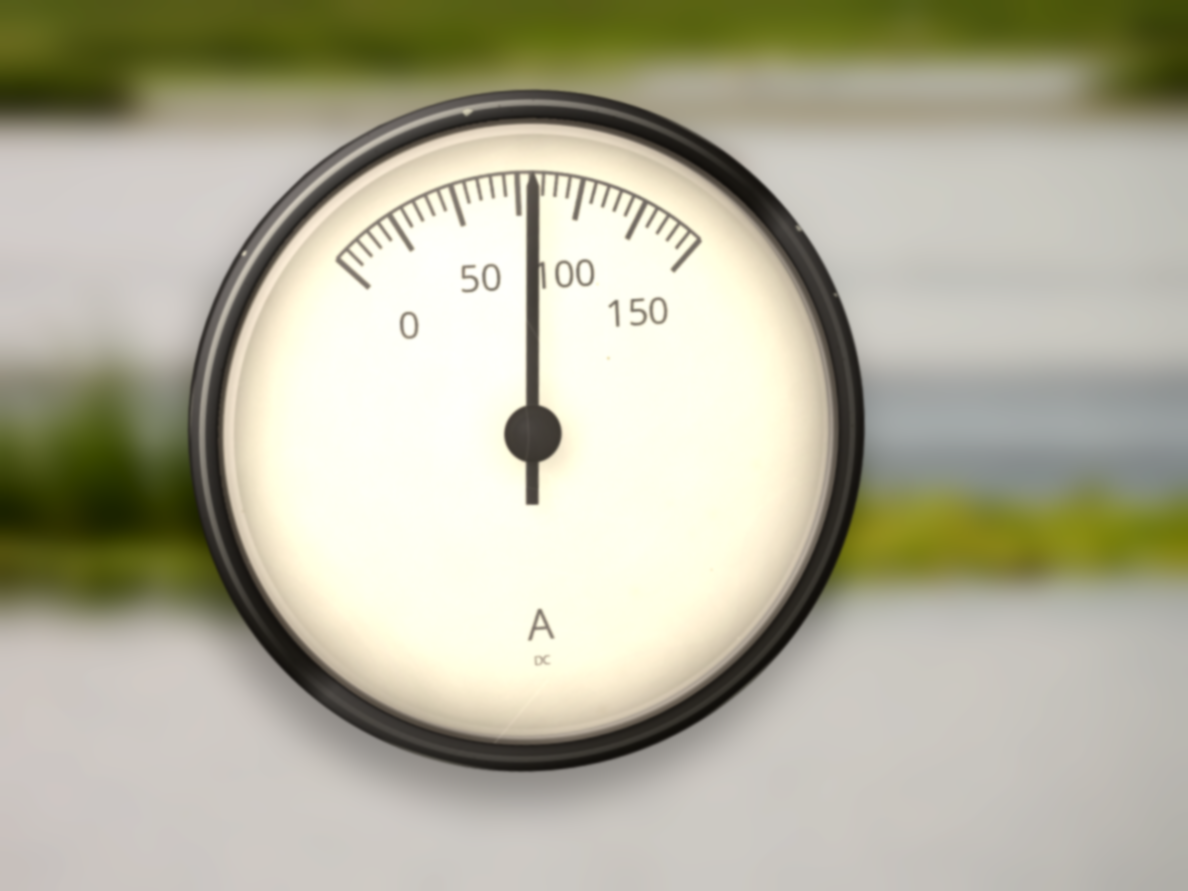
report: 80 (A)
